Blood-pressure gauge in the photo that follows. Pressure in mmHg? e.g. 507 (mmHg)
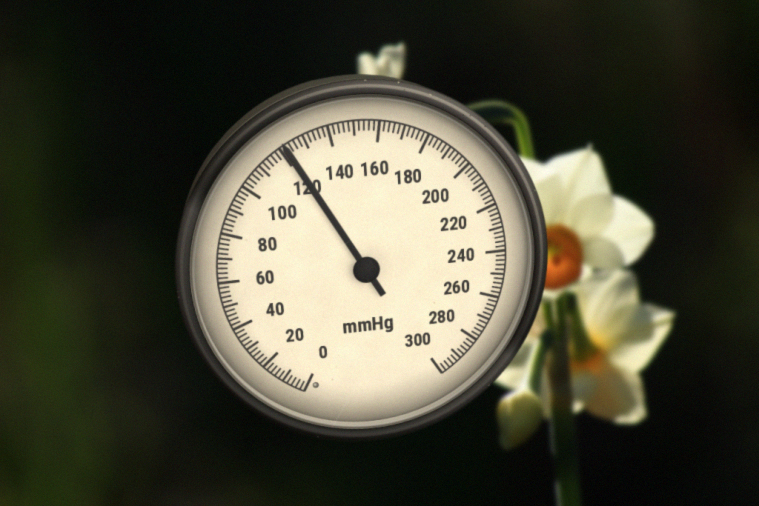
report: 122 (mmHg)
